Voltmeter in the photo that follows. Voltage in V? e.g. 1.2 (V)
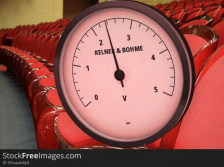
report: 2.4 (V)
